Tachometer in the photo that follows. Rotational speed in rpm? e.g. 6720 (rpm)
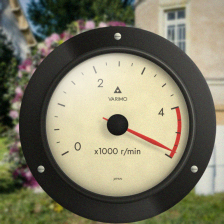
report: 4875 (rpm)
